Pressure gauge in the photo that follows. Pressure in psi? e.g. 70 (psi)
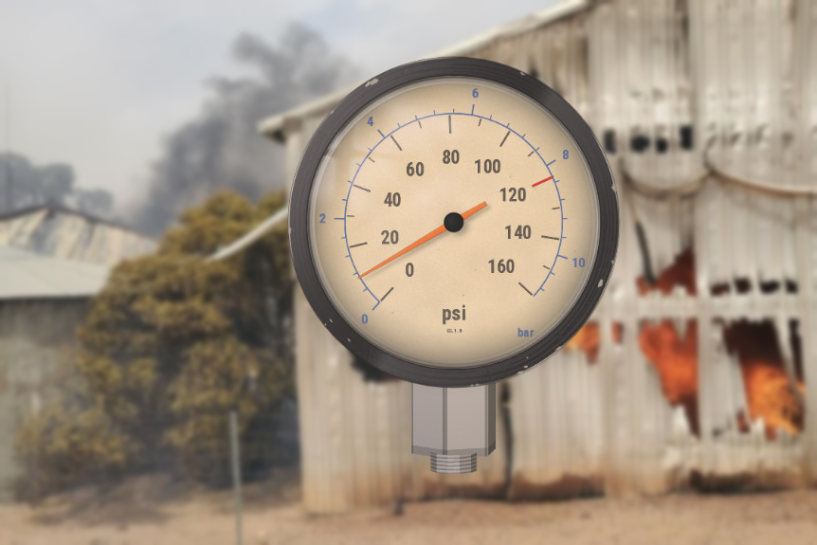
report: 10 (psi)
